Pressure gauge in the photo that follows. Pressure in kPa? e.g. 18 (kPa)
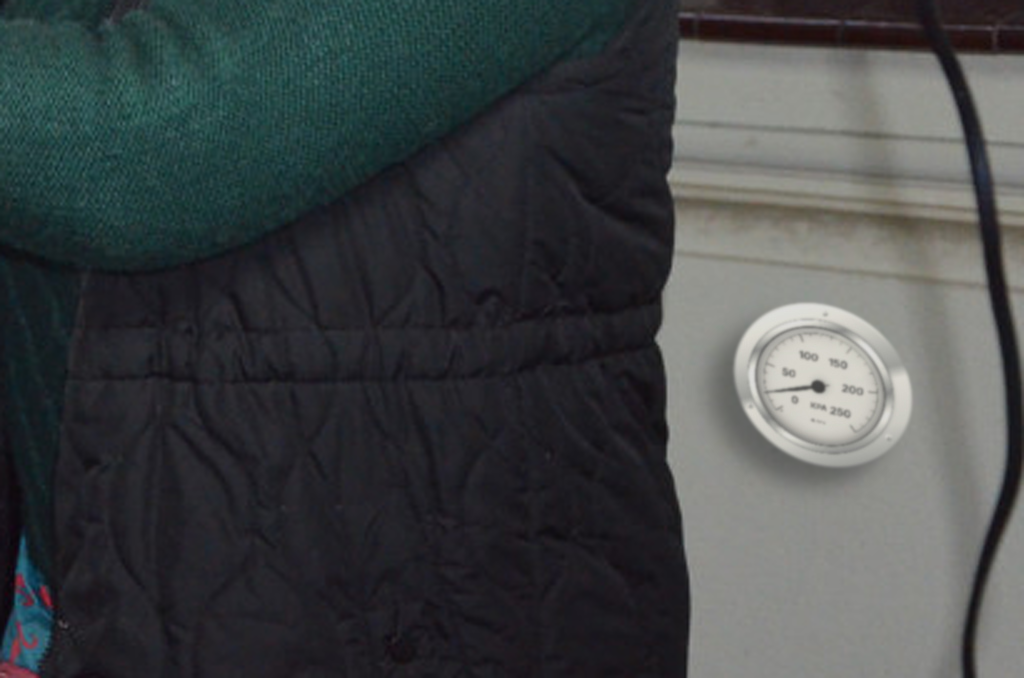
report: 20 (kPa)
